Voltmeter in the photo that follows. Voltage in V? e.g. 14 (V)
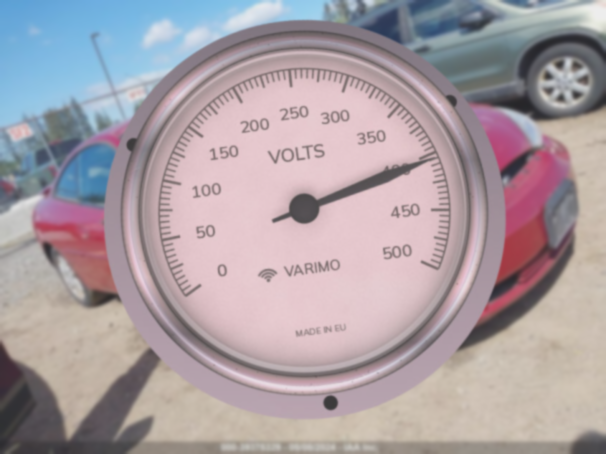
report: 405 (V)
